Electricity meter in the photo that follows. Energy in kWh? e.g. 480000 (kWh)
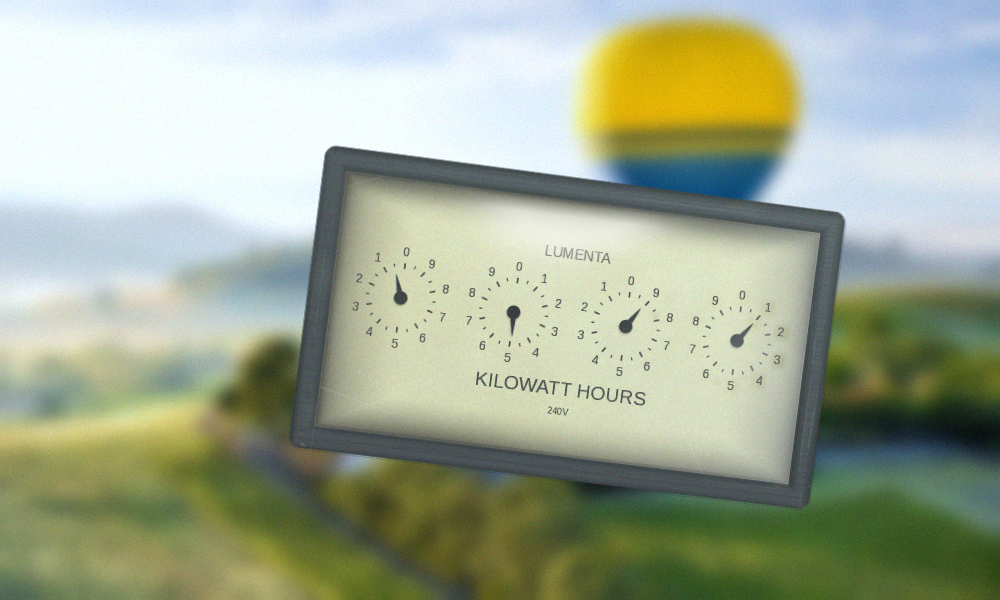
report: 491 (kWh)
